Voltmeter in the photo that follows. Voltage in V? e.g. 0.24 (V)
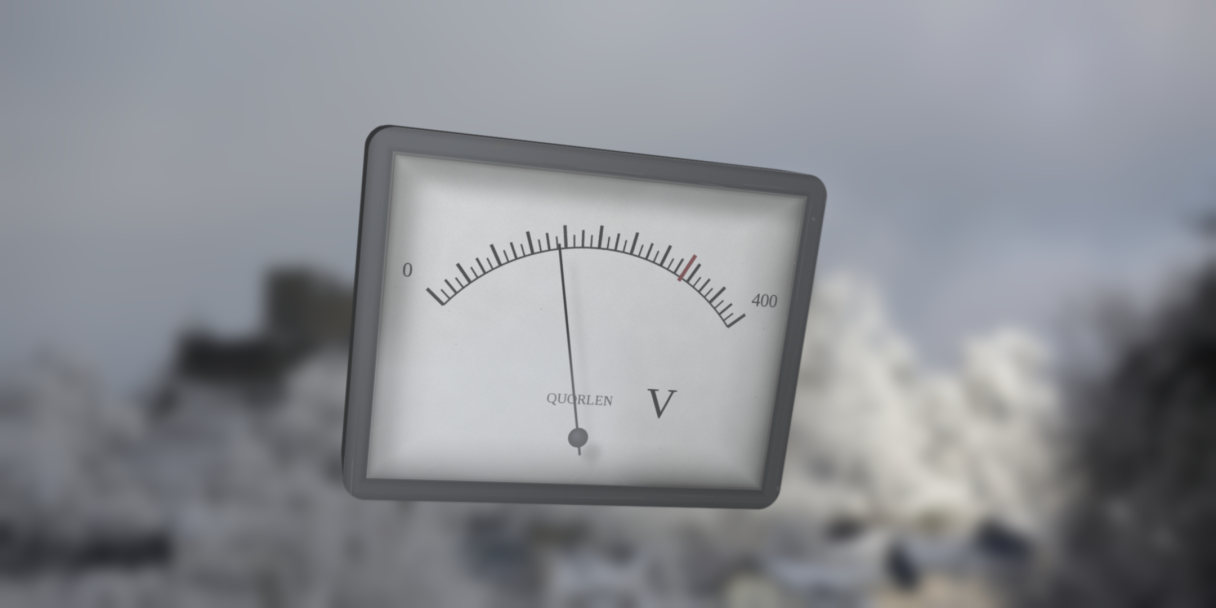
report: 150 (V)
